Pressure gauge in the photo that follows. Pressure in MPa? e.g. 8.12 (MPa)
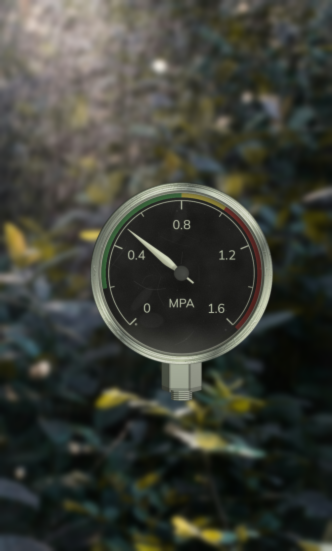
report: 0.5 (MPa)
